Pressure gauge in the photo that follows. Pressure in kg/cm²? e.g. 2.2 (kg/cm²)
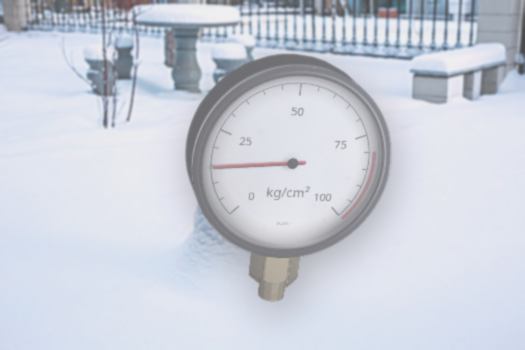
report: 15 (kg/cm²)
